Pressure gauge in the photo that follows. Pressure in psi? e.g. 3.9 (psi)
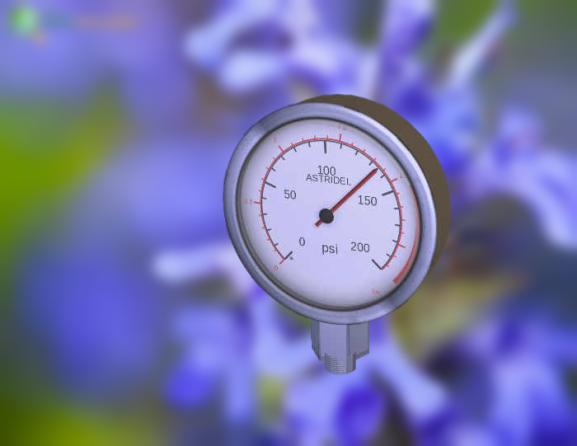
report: 135 (psi)
